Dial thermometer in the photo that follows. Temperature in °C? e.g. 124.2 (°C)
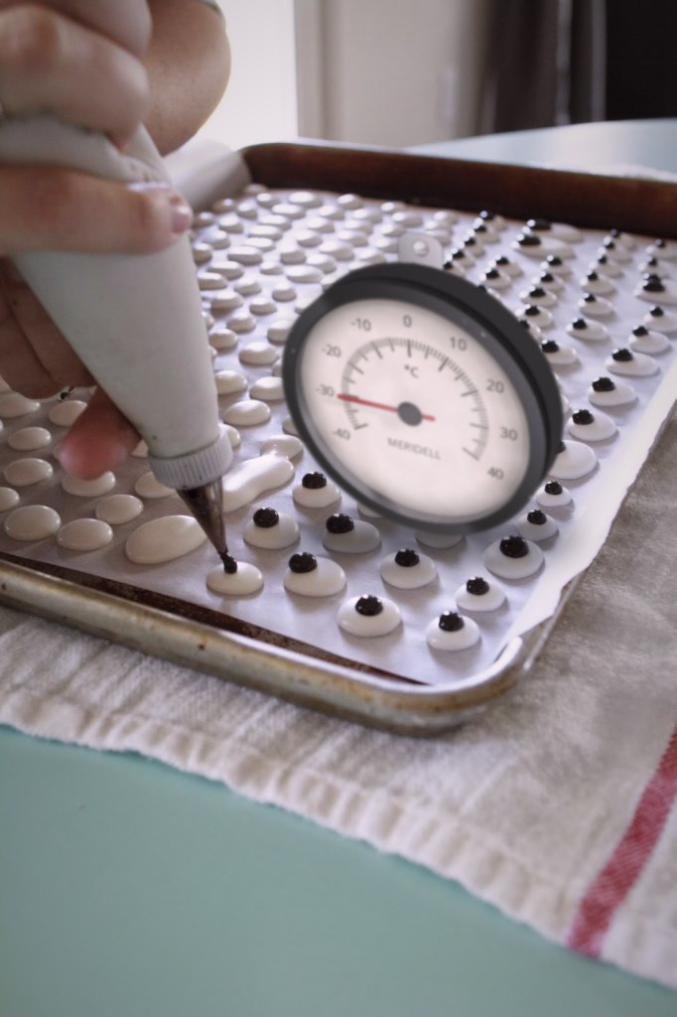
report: -30 (°C)
